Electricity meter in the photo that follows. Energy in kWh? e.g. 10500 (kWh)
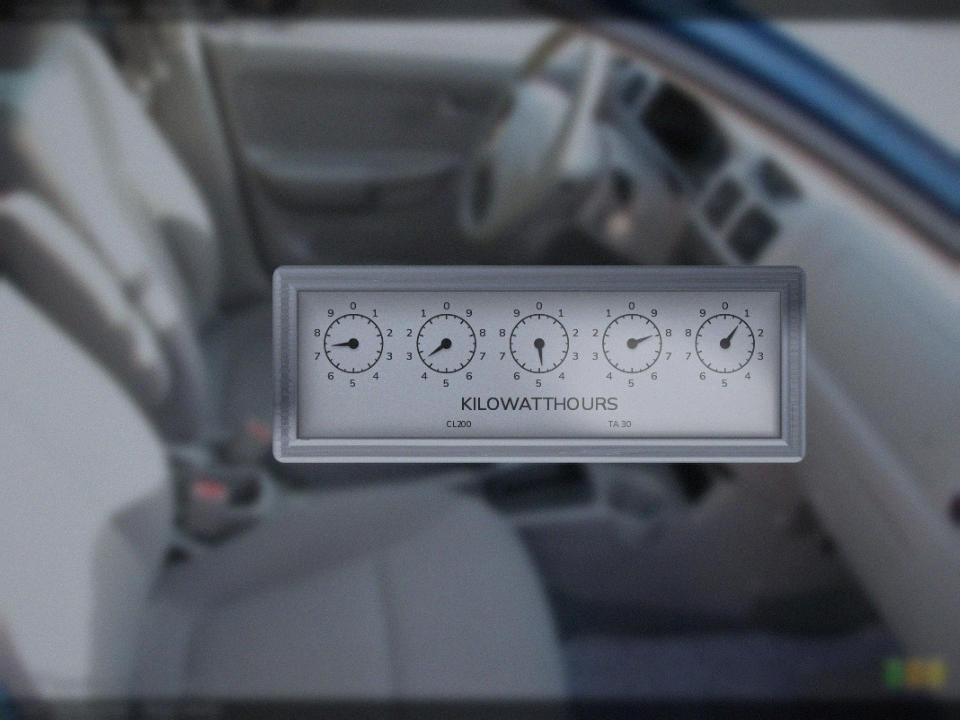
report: 73481 (kWh)
